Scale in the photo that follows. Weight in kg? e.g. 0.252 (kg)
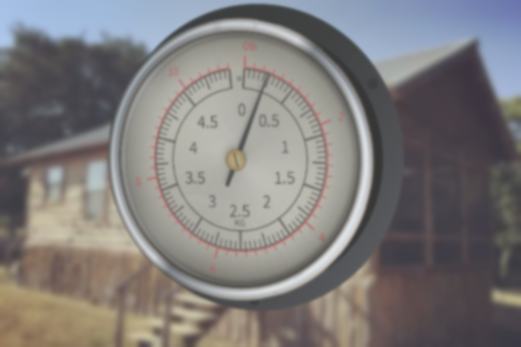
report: 0.25 (kg)
